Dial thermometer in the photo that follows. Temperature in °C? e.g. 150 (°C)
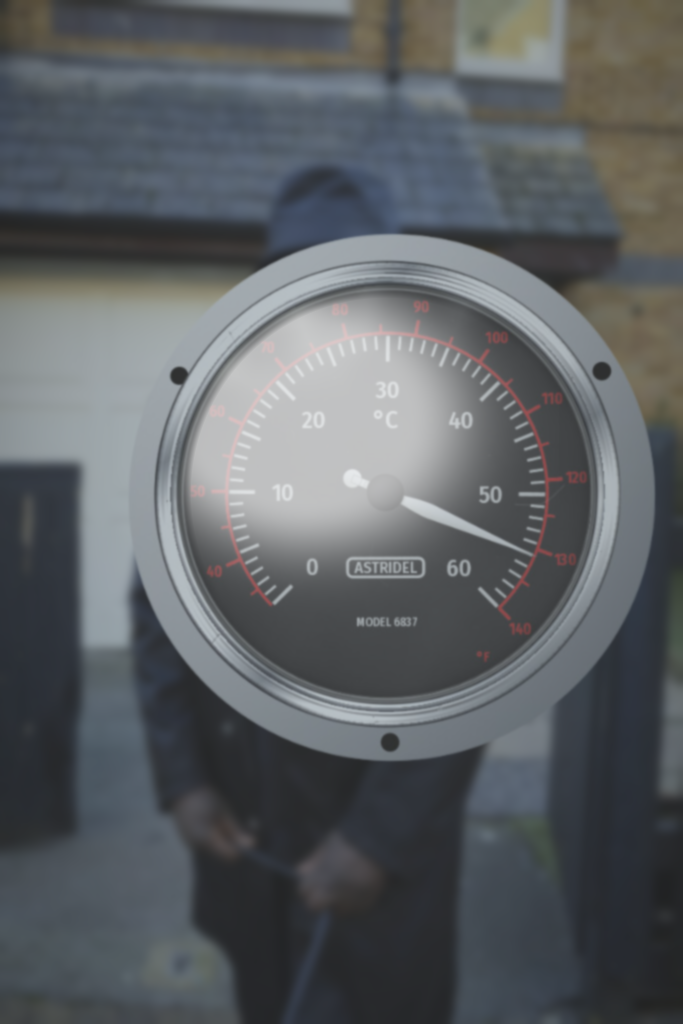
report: 55 (°C)
